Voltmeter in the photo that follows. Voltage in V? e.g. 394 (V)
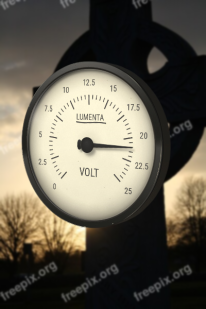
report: 21 (V)
